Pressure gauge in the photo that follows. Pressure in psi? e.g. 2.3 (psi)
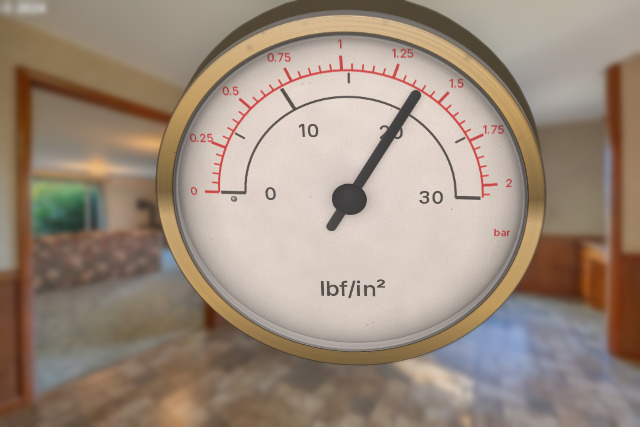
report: 20 (psi)
